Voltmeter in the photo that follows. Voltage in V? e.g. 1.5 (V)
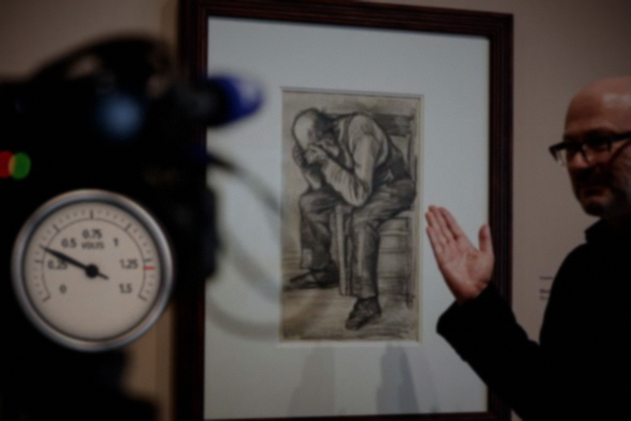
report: 0.35 (V)
